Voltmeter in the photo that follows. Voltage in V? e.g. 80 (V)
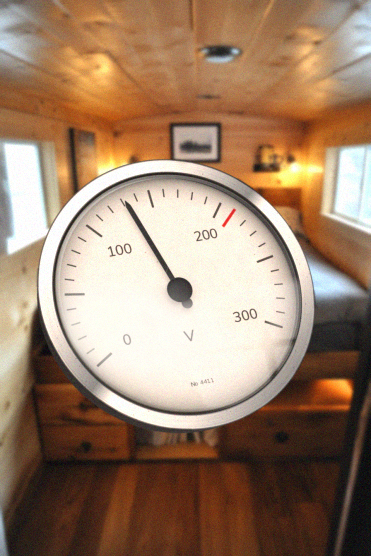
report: 130 (V)
